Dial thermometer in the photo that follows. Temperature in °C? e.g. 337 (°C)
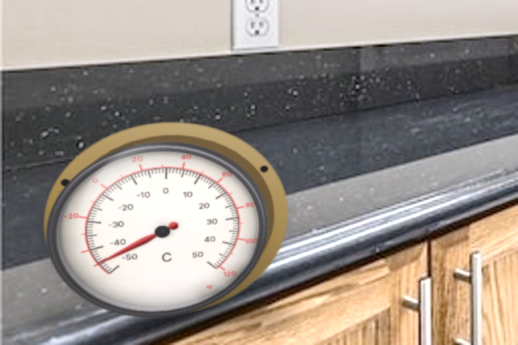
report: -45 (°C)
